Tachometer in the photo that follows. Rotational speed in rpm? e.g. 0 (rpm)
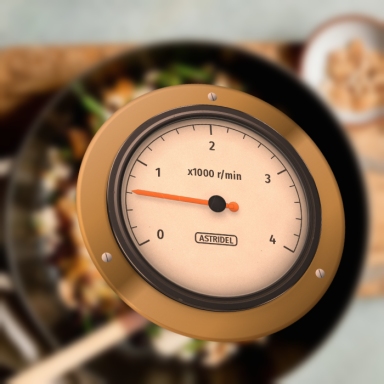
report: 600 (rpm)
